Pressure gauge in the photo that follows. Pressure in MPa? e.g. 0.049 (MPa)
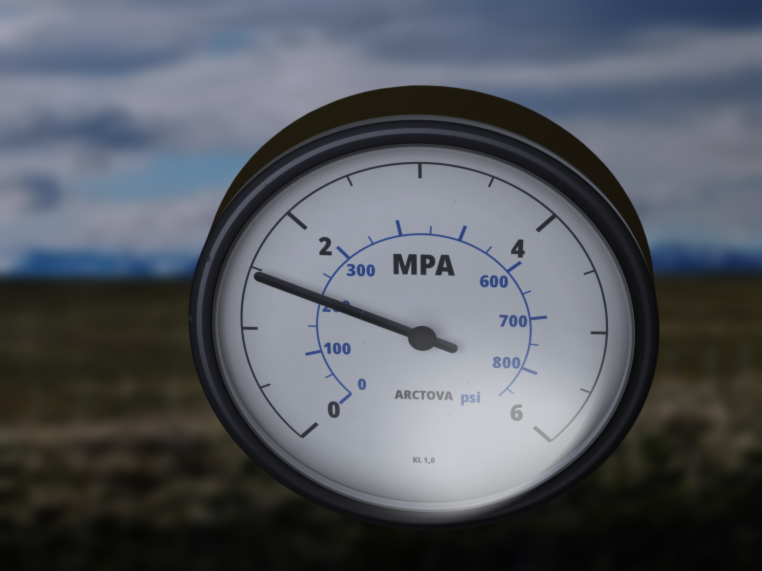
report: 1.5 (MPa)
